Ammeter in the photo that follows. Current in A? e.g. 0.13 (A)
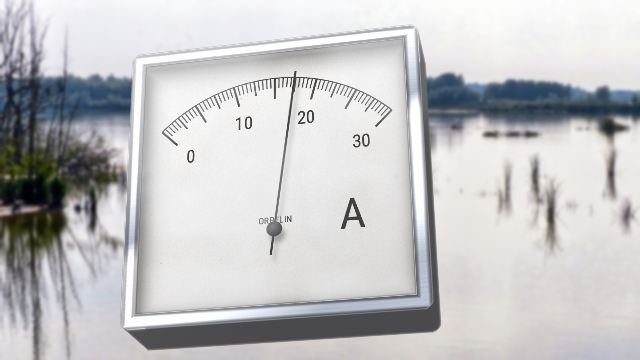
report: 17.5 (A)
